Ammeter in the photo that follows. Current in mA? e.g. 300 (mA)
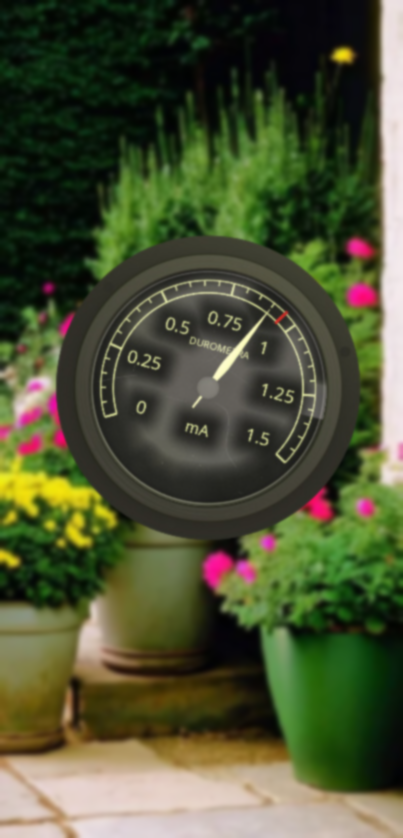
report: 0.9 (mA)
